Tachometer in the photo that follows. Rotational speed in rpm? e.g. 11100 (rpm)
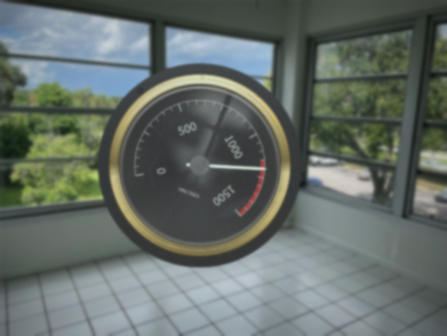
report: 1200 (rpm)
